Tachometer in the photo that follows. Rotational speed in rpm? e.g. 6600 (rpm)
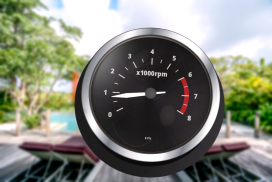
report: 750 (rpm)
